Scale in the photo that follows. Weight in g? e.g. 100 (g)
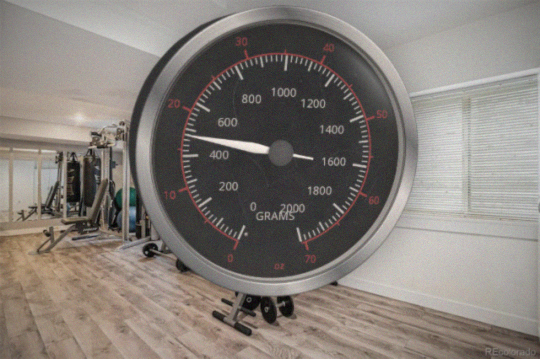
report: 480 (g)
